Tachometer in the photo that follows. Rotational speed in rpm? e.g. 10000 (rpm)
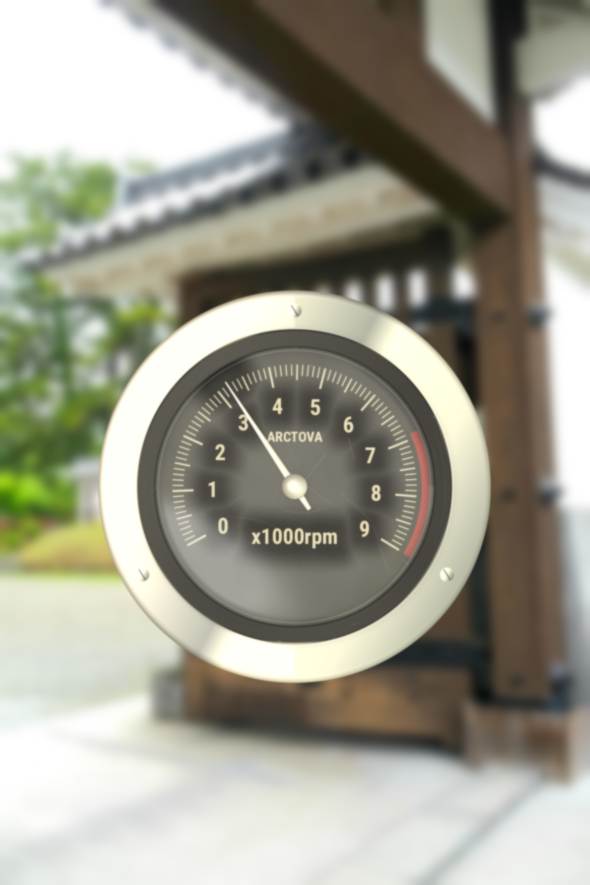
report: 3200 (rpm)
